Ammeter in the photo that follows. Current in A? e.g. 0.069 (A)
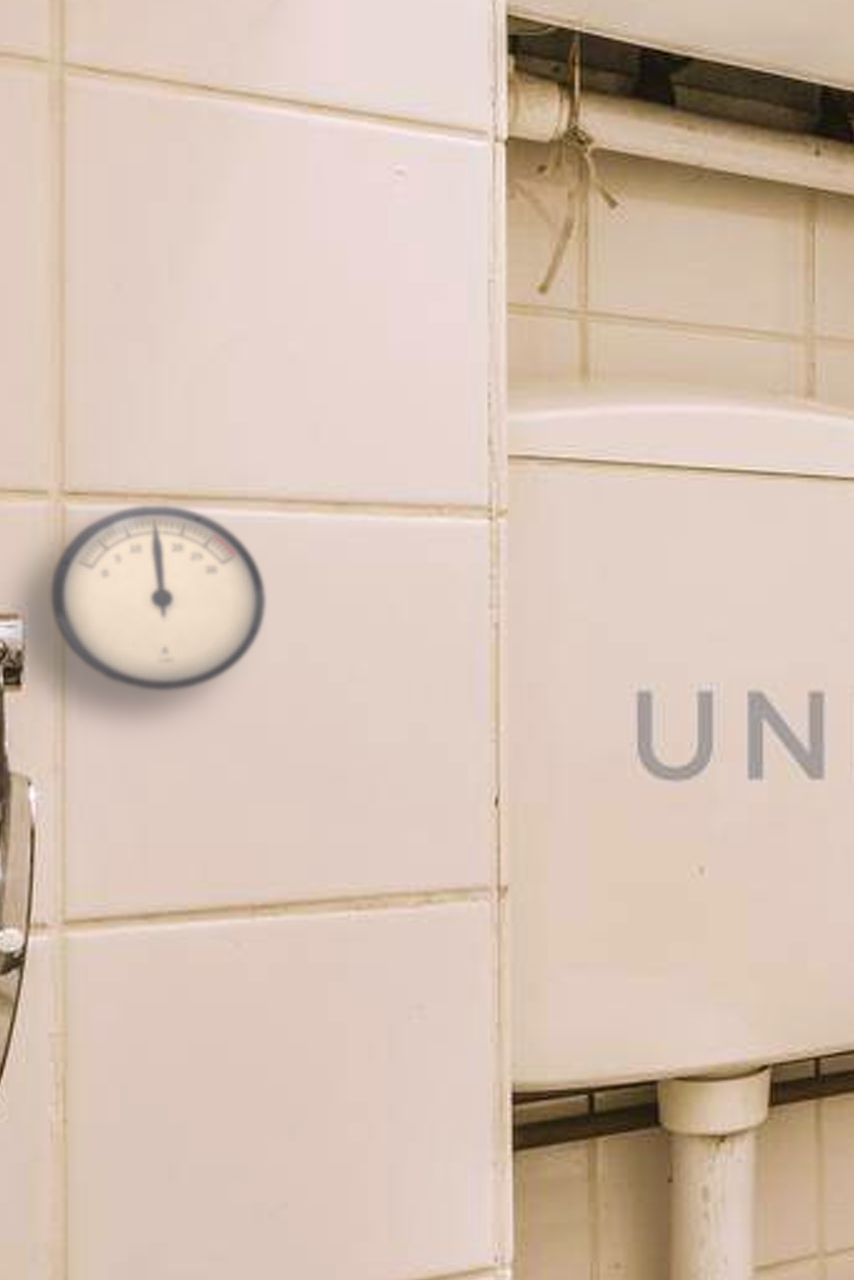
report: 15 (A)
